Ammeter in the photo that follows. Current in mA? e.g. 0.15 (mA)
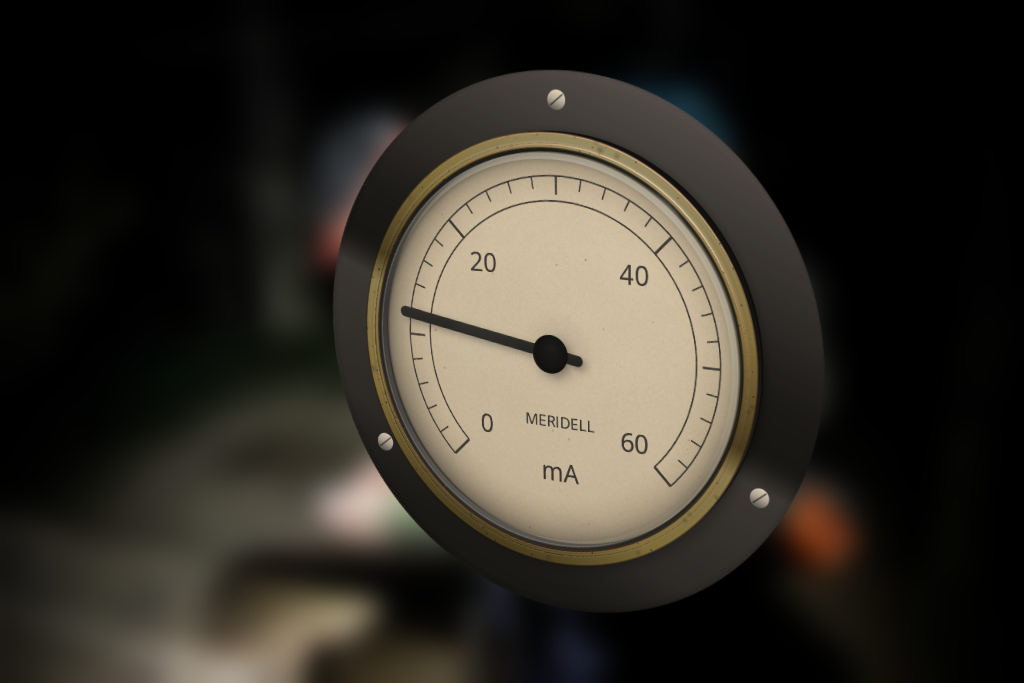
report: 12 (mA)
